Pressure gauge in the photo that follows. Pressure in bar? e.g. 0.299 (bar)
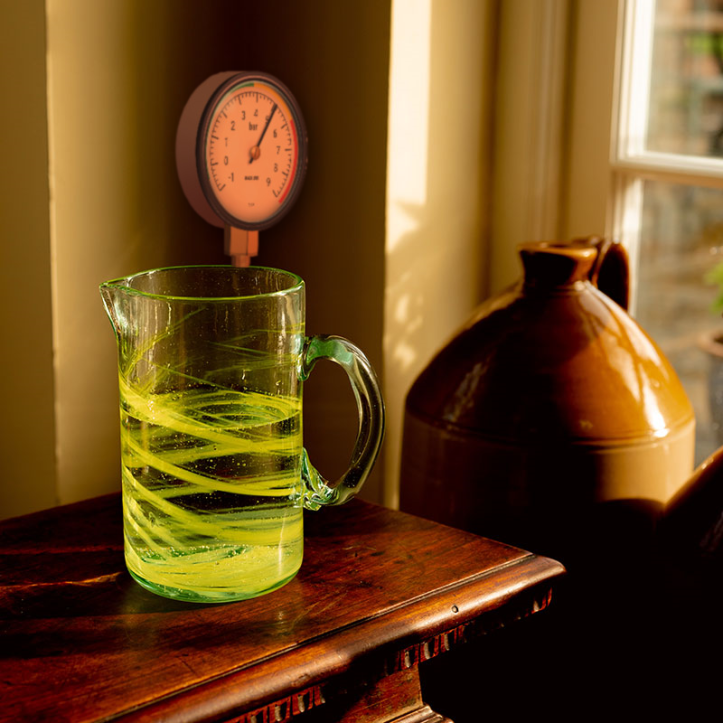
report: 5 (bar)
